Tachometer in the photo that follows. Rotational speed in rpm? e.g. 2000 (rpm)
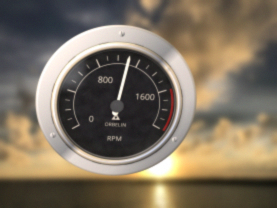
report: 1100 (rpm)
